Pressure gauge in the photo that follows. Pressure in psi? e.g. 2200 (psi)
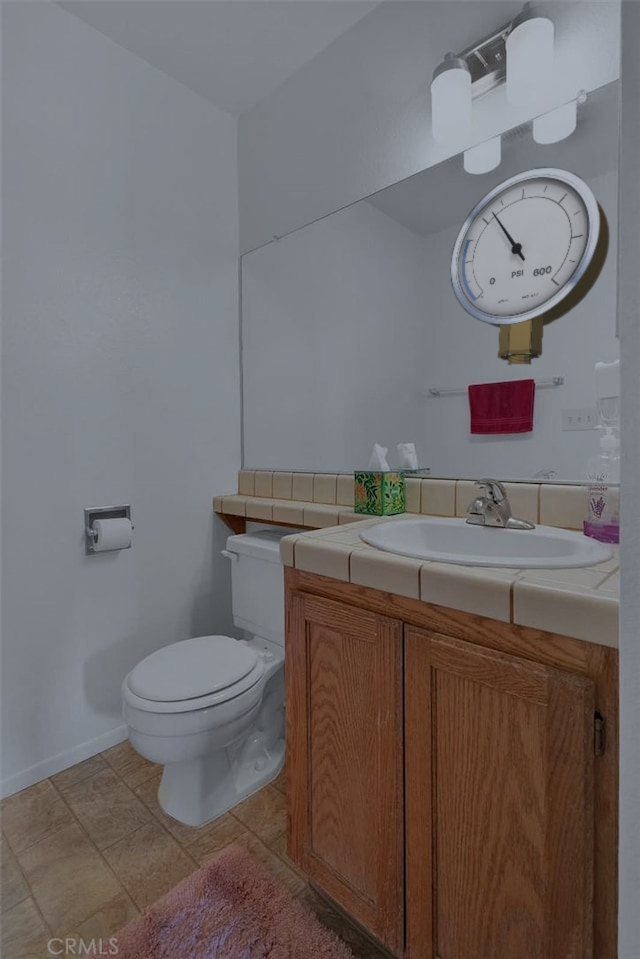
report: 225 (psi)
